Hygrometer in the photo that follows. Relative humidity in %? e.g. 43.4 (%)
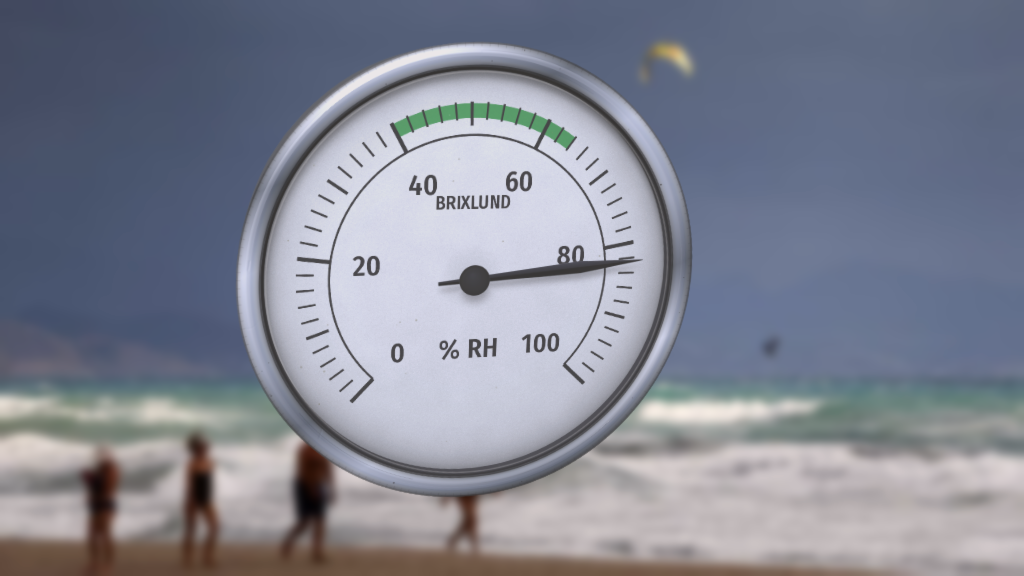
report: 82 (%)
